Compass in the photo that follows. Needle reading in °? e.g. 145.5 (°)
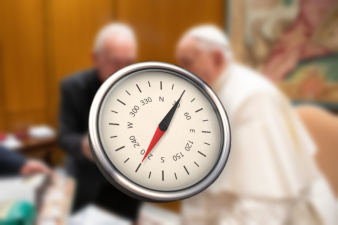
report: 210 (°)
